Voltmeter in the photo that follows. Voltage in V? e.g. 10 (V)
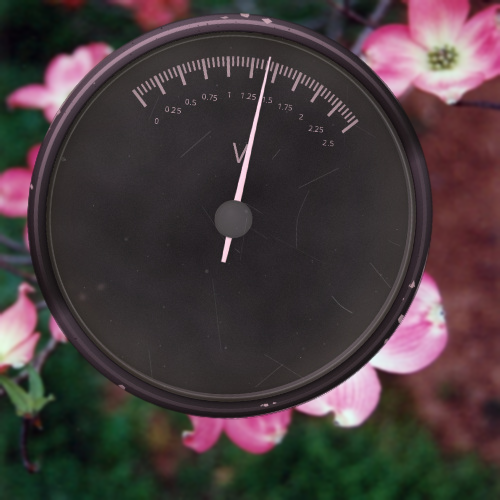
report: 1.4 (V)
